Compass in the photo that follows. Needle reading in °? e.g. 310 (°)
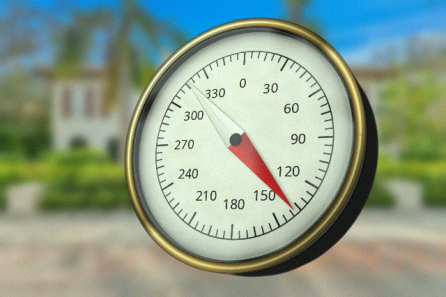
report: 137.5 (°)
